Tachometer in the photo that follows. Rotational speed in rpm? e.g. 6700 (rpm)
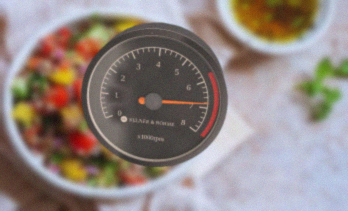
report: 6800 (rpm)
